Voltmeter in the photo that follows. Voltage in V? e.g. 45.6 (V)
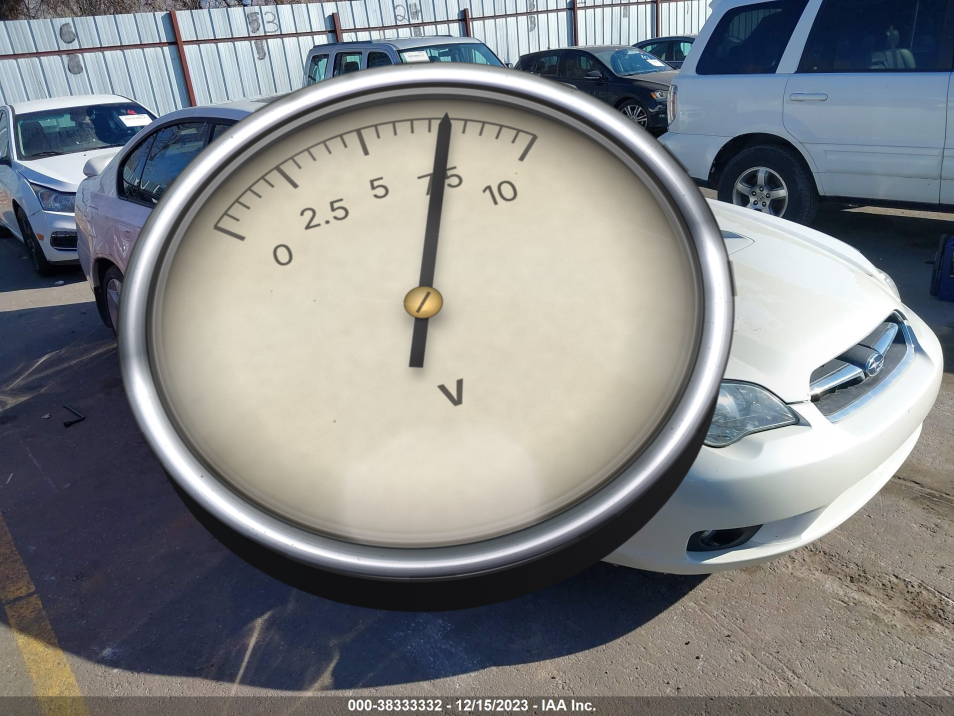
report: 7.5 (V)
